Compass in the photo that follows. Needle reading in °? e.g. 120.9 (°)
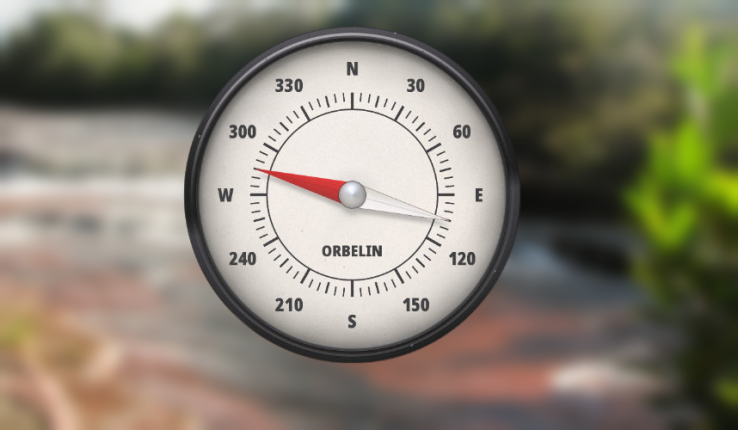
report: 285 (°)
